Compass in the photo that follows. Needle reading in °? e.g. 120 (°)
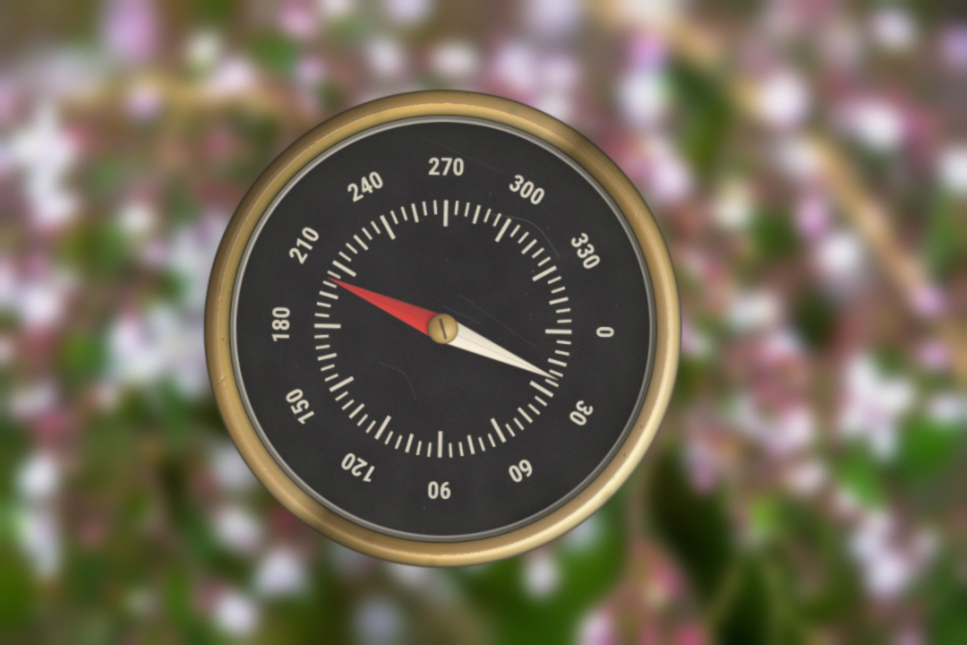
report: 202.5 (°)
